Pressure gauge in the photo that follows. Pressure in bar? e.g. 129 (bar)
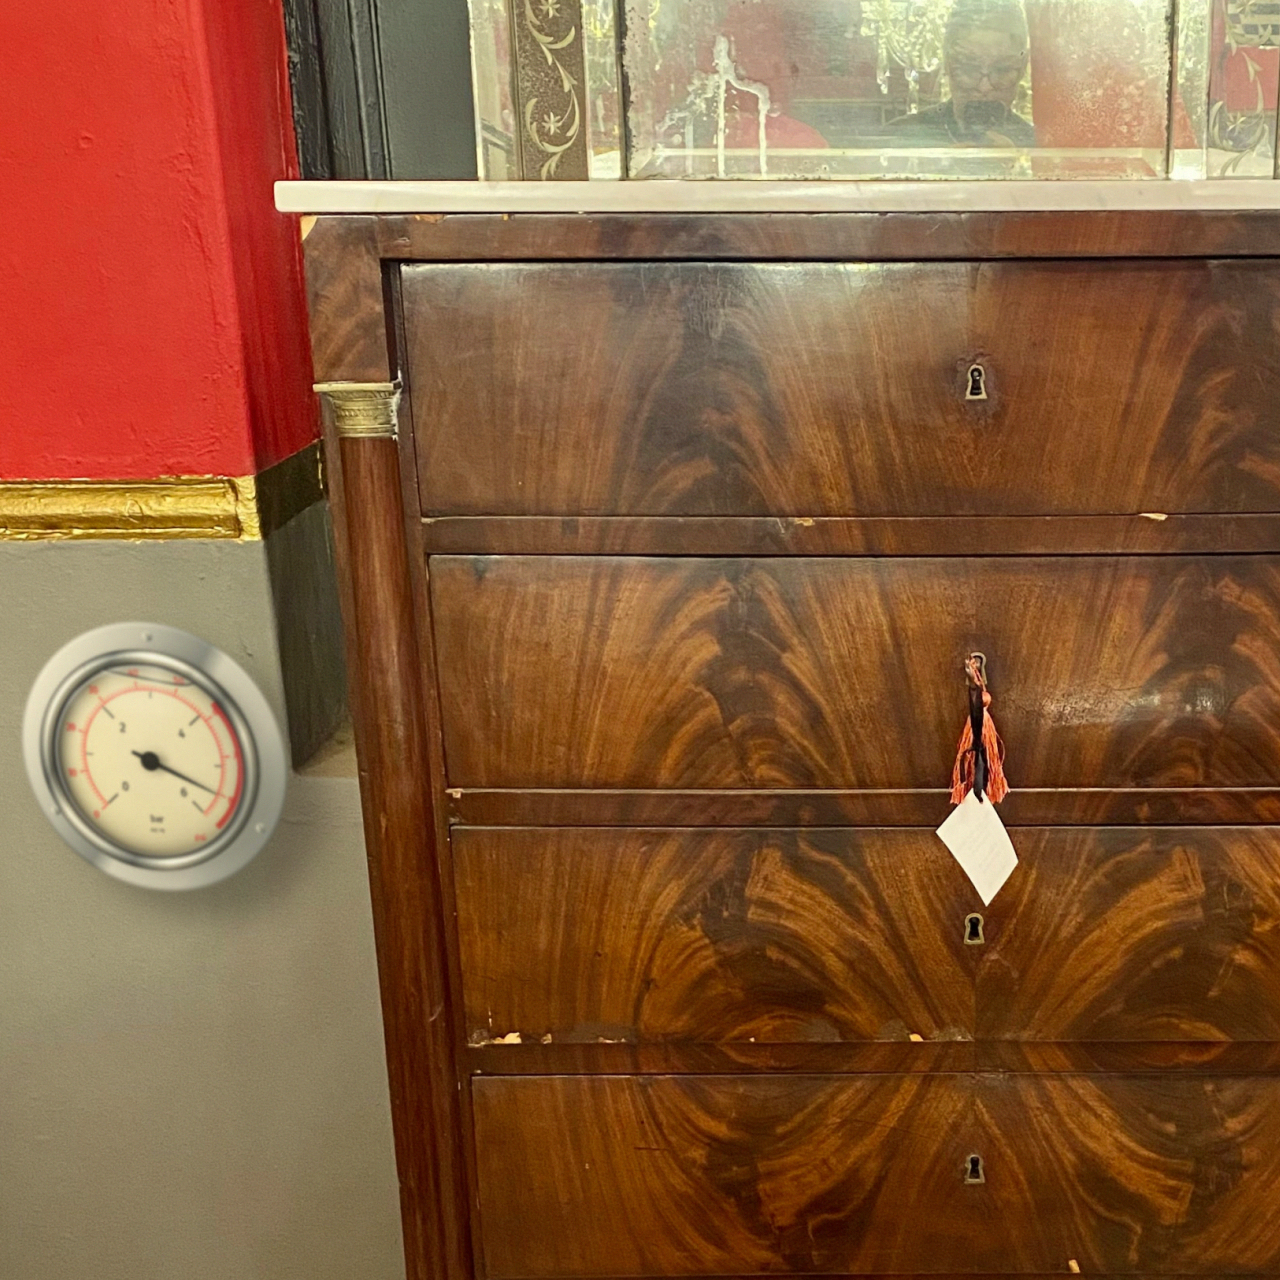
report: 5.5 (bar)
